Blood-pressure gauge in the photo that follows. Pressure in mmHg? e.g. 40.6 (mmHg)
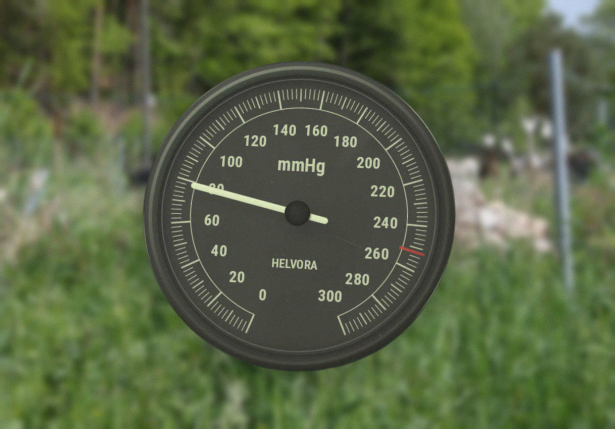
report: 78 (mmHg)
